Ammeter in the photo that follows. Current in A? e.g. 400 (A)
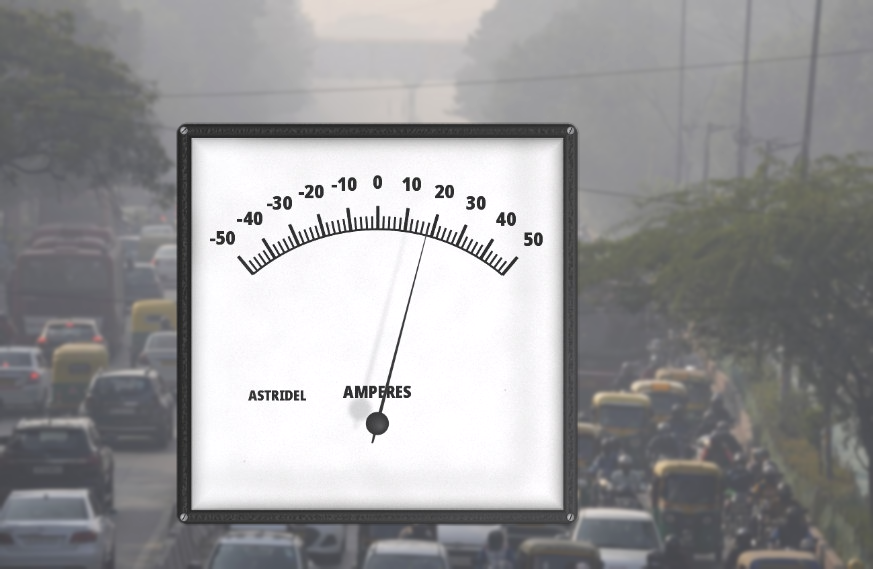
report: 18 (A)
